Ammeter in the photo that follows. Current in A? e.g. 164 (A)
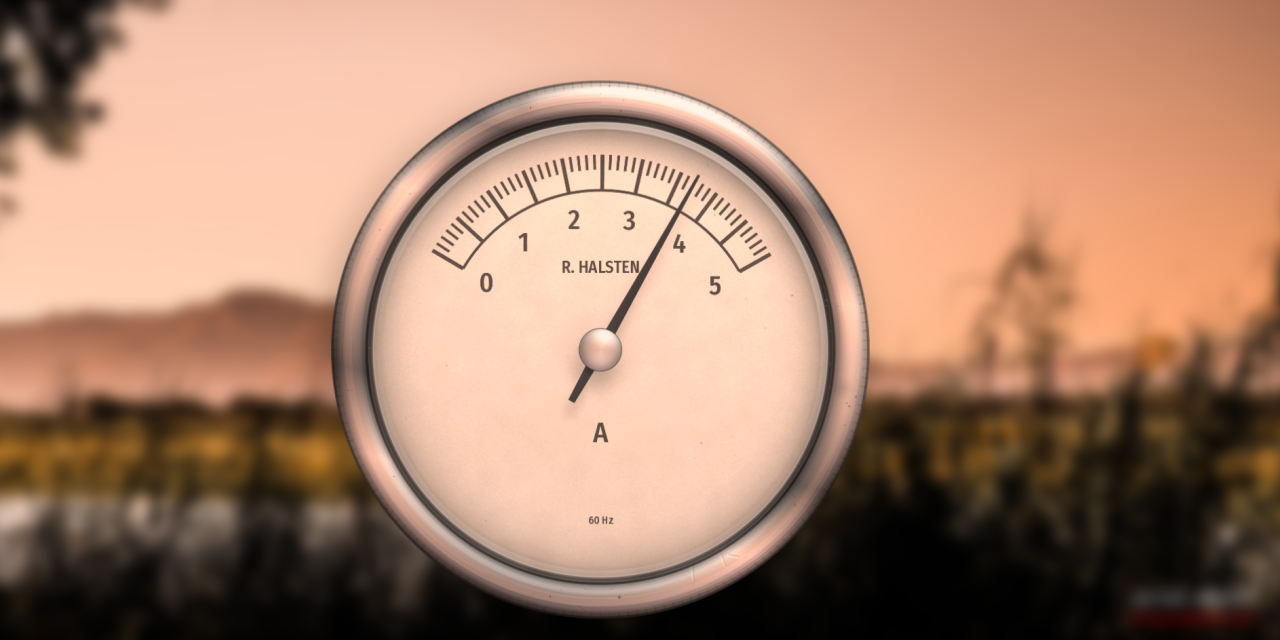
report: 3.7 (A)
